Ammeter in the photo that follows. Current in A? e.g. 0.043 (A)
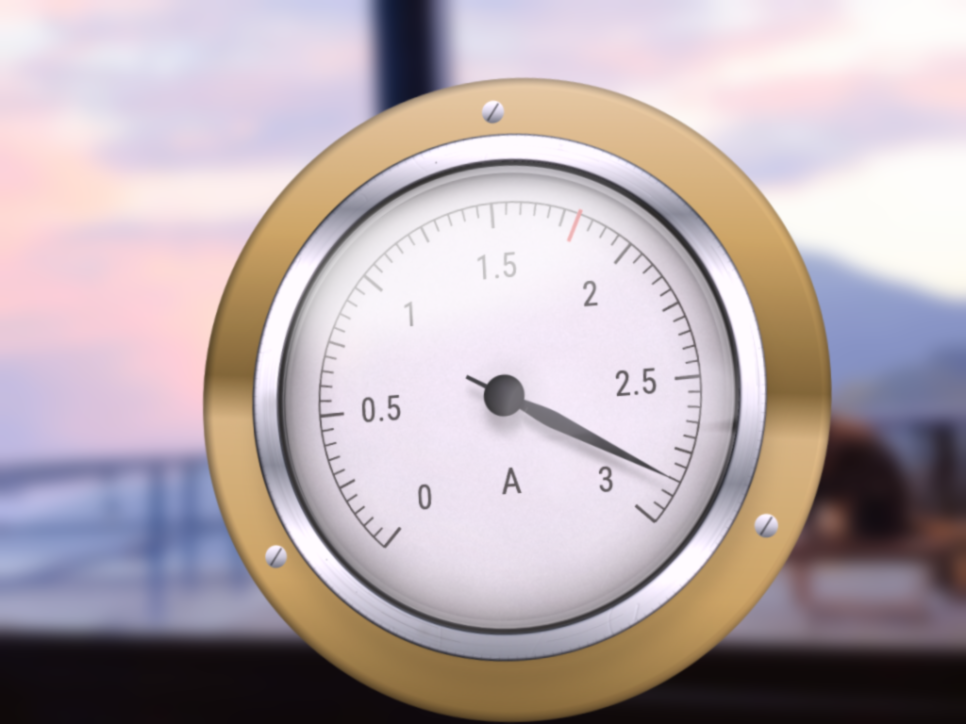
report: 2.85 (A)
